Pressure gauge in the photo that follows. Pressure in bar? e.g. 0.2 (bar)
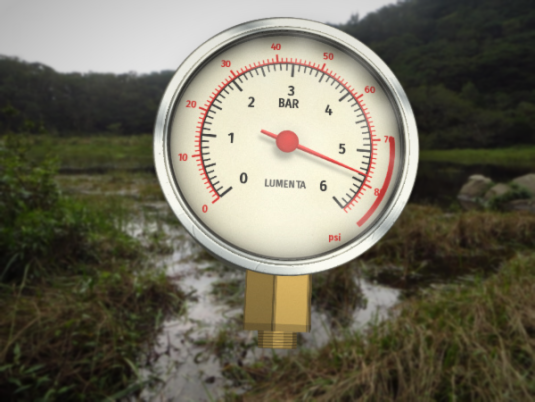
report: 5.4 (bar)
